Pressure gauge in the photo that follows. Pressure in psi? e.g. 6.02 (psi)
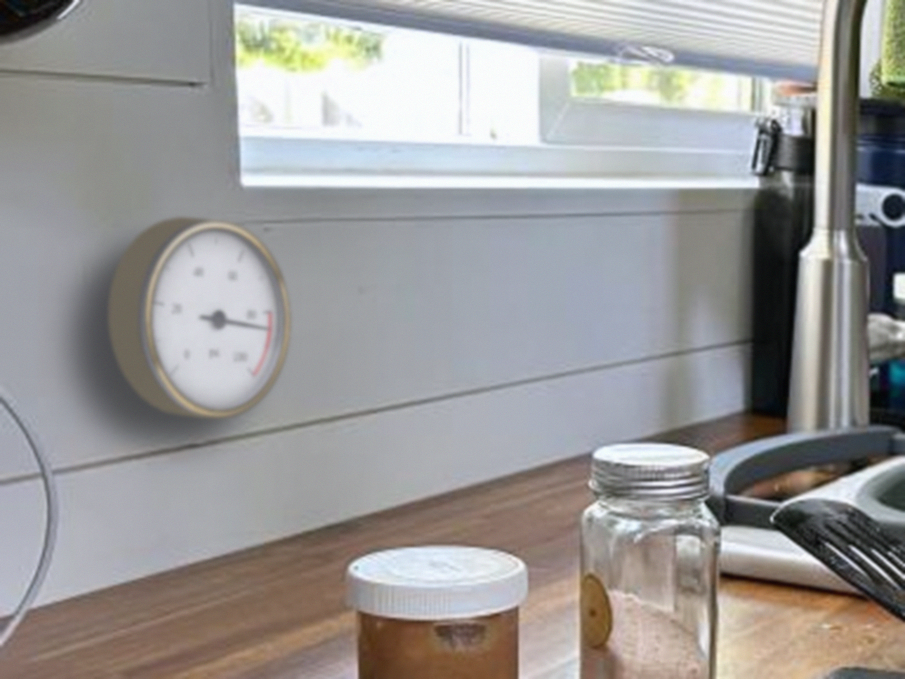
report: 85 (psi)
